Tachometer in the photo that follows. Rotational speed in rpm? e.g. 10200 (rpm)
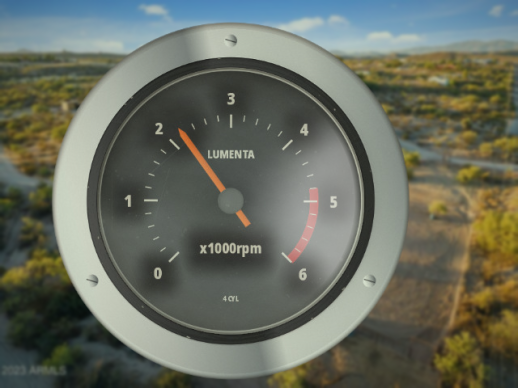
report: 2200 (rpm)
